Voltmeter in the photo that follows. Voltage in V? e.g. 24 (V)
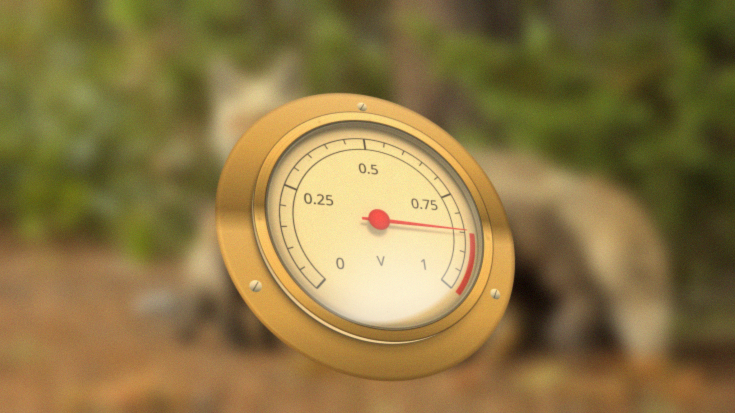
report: 0.85 (V)
